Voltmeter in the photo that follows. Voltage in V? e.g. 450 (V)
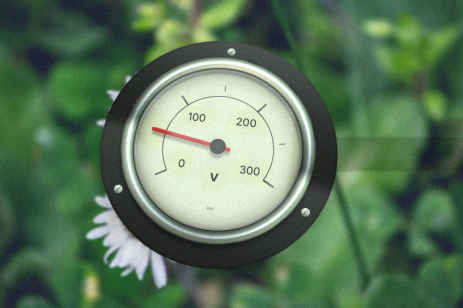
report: 50 (V)
